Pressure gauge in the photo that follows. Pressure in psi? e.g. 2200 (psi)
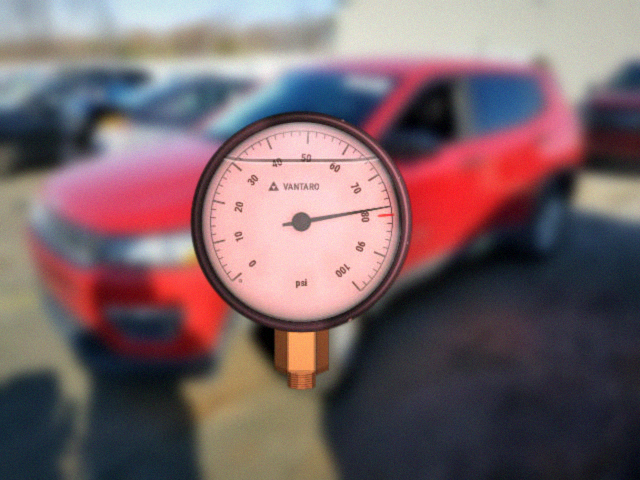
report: 78 (psi)
